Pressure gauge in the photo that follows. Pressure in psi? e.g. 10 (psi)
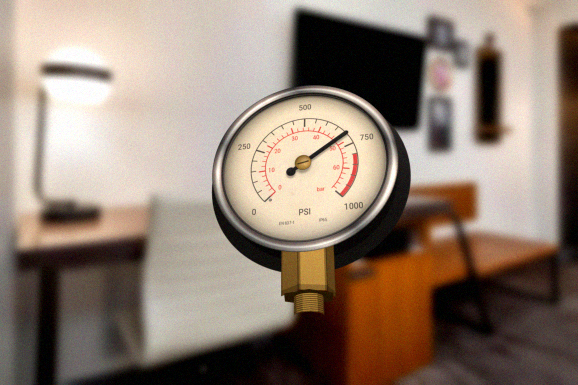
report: 700 (psi)
